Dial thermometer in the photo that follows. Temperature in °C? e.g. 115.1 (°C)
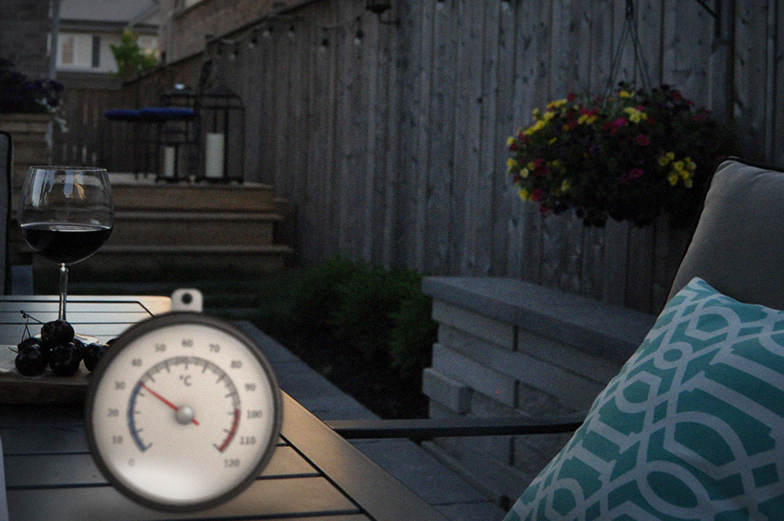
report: 35 (°C)
